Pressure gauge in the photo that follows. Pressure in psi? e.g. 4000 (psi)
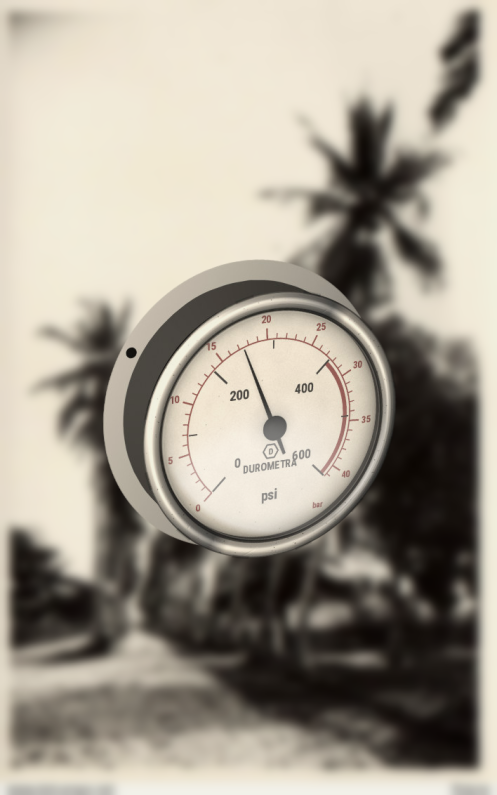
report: 250 (psi)
